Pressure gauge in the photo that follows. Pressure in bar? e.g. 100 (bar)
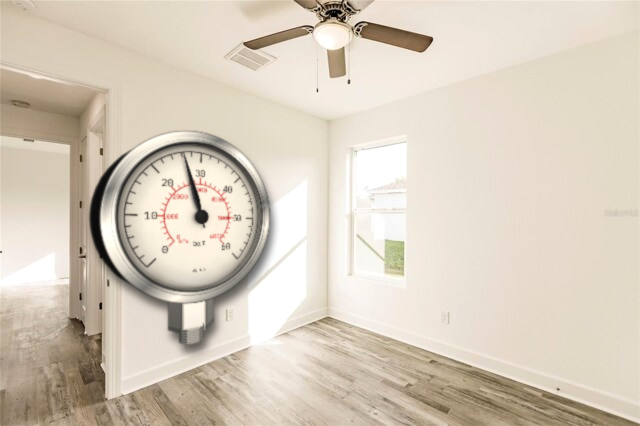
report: 26 (bar)
